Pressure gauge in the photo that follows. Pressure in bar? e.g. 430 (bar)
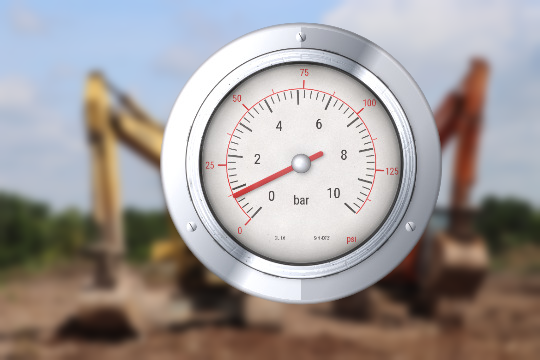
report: 0.8 (bar)
